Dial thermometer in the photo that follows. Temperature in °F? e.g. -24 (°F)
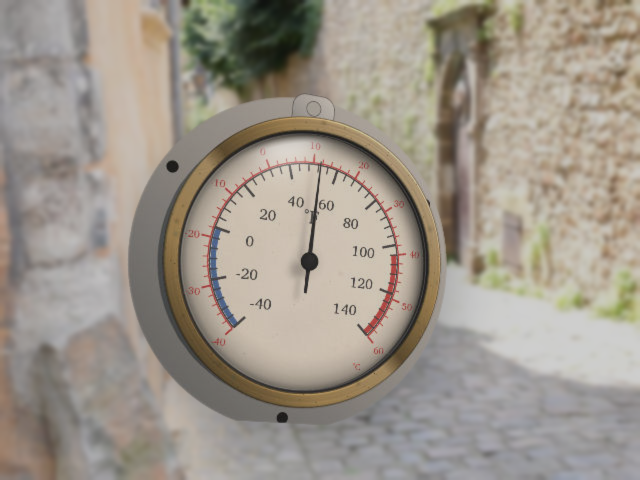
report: 52 (°F)
